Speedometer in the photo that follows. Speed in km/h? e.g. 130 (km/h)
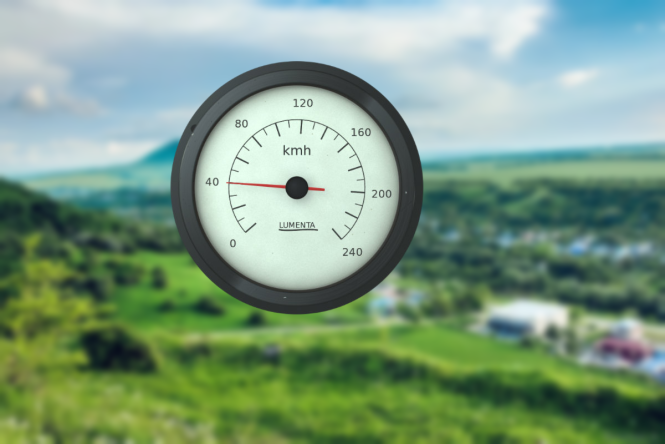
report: 40 (km/h)
